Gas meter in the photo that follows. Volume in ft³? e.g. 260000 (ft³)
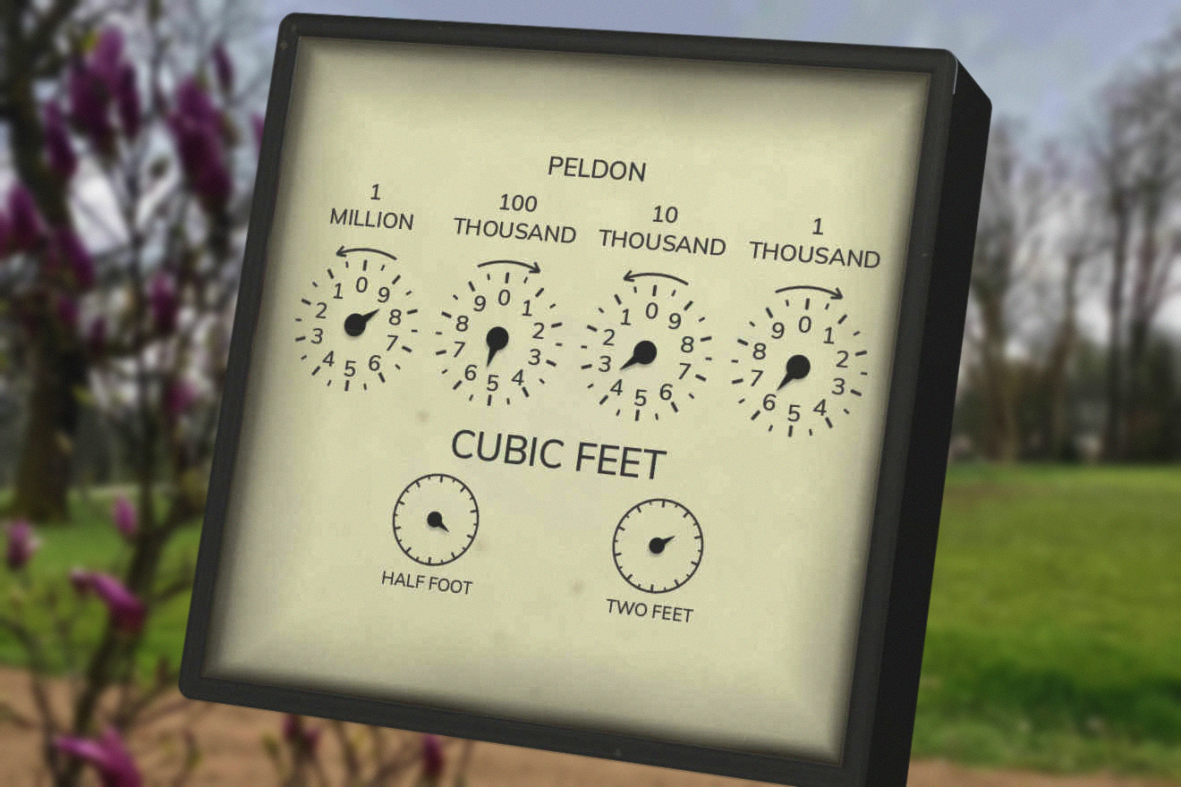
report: 853600 (ft³)
